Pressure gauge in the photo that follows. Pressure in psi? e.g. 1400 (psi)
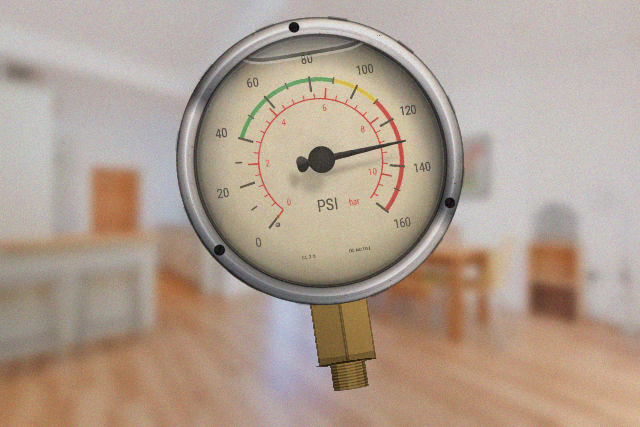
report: 130 (psi)
